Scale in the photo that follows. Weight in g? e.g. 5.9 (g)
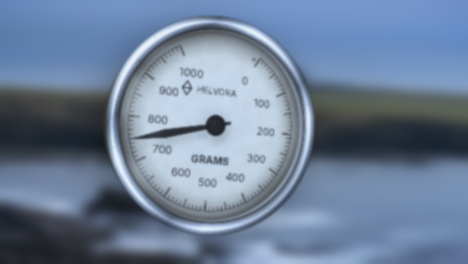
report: 750 (g)
